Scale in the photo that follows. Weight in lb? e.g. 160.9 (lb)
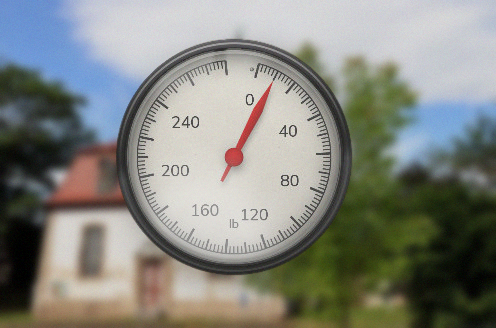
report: 10 (lb)
